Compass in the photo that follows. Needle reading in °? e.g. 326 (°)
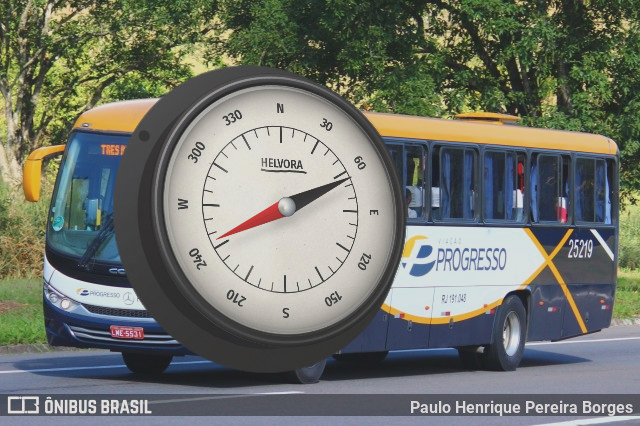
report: 245 (°)
